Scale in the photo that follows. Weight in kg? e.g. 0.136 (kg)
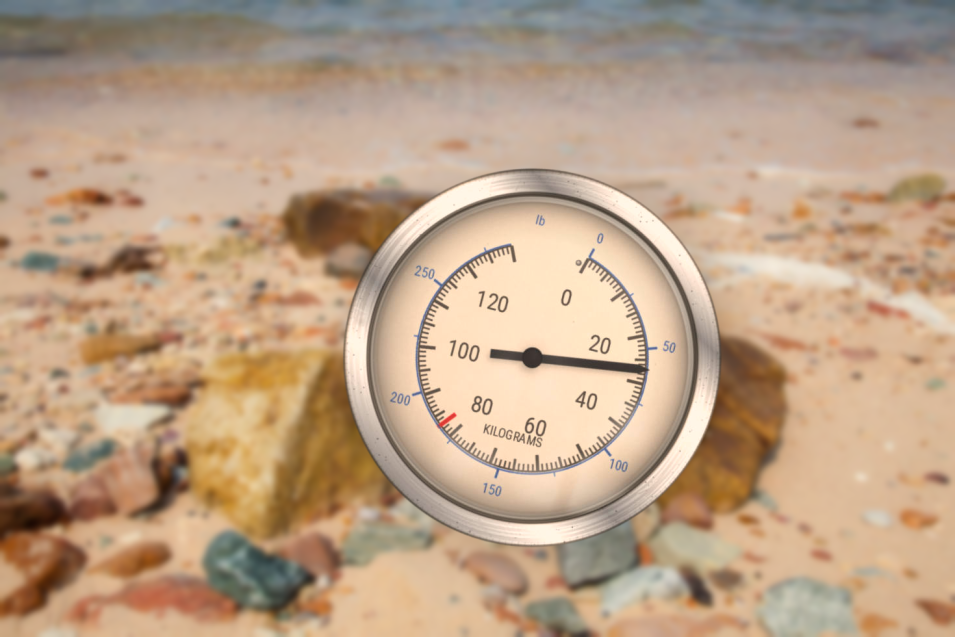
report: 27 (kg)
